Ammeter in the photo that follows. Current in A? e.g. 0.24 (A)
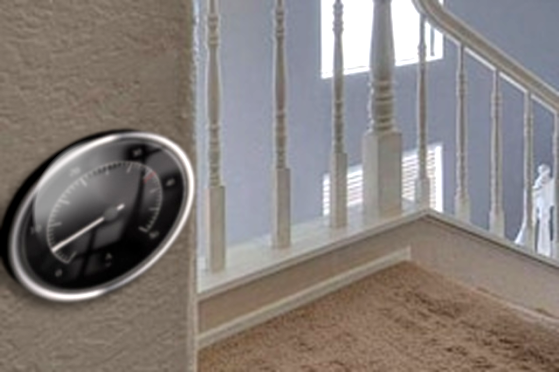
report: 5 (A)
